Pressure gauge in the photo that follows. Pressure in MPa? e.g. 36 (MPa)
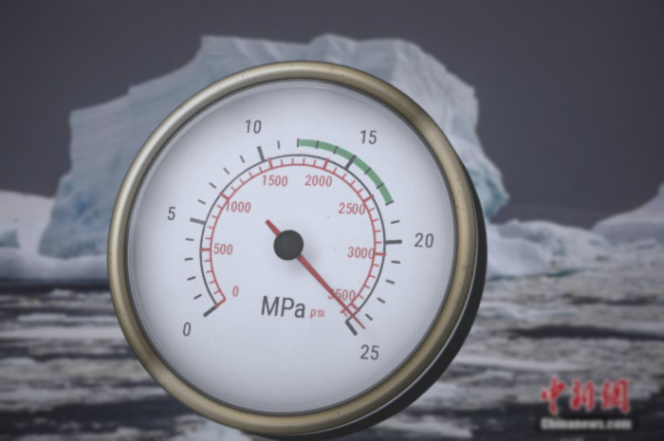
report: 24.5 (MPa)
